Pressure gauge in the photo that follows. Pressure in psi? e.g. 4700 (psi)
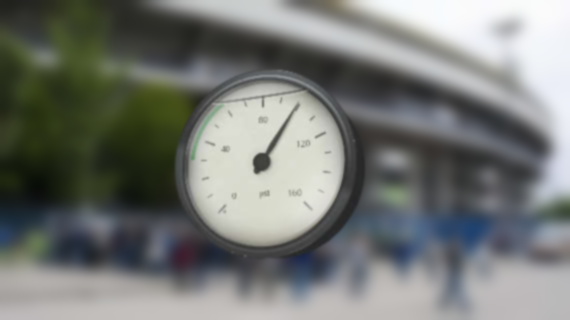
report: 100 (psi)
